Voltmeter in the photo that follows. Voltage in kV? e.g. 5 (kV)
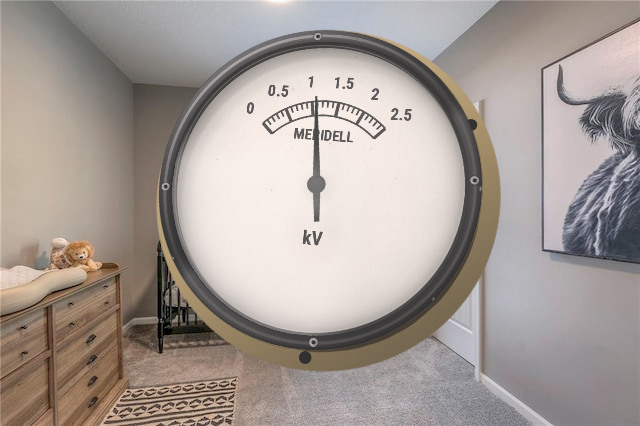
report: 1.1 (kV)
